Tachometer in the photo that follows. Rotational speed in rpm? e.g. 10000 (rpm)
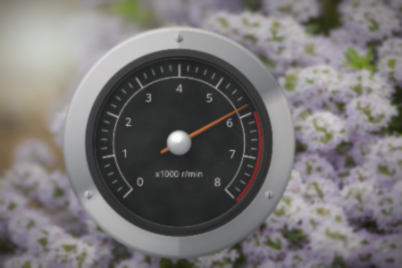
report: 5800 (rpm)
